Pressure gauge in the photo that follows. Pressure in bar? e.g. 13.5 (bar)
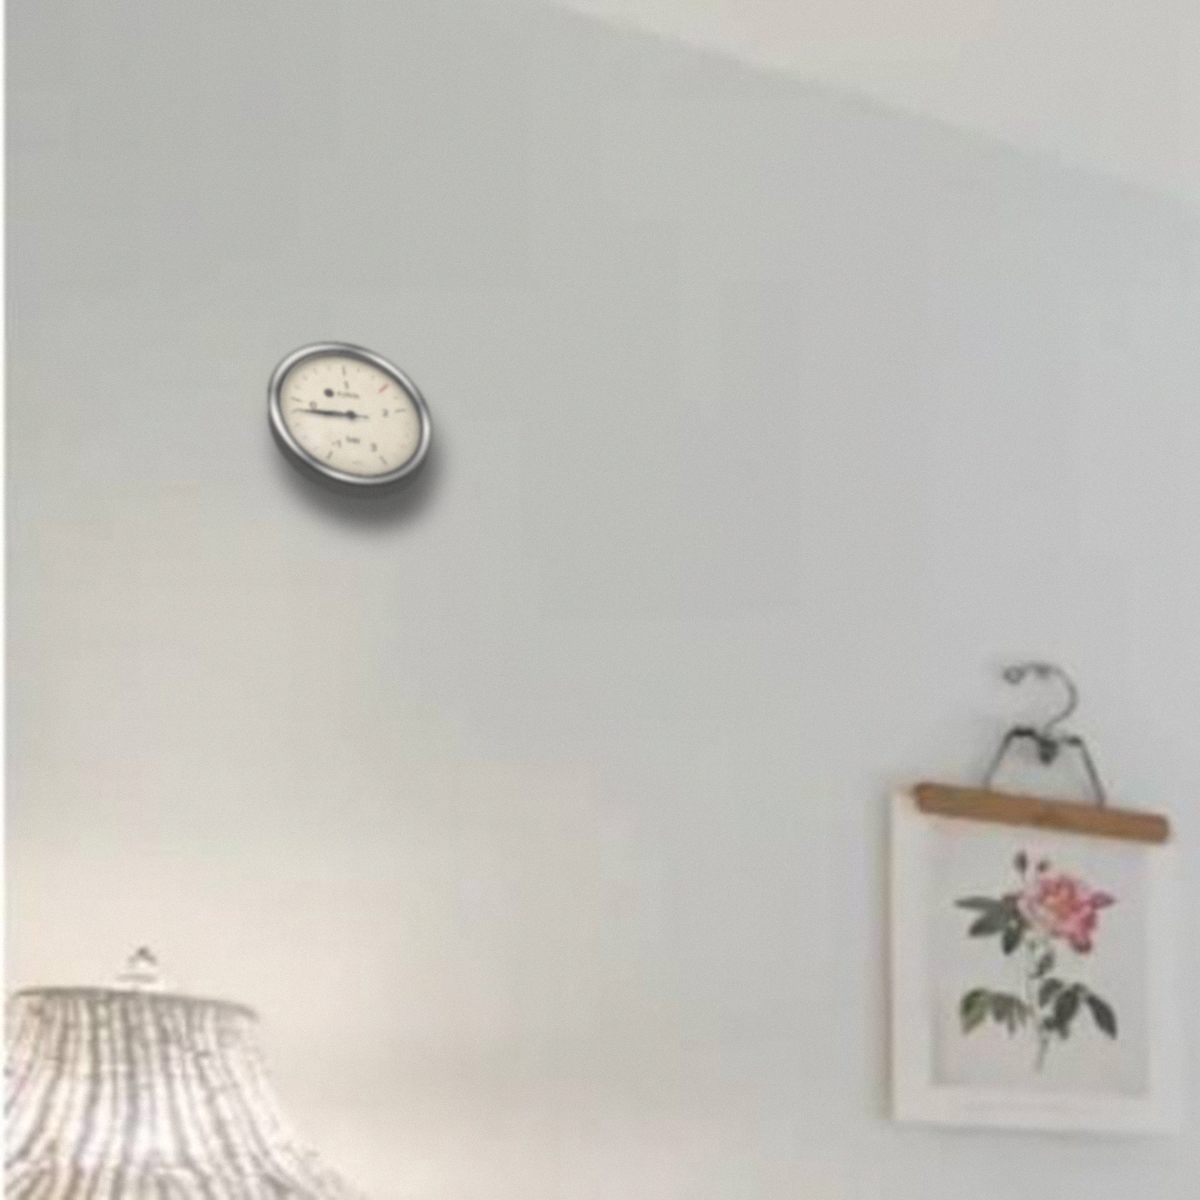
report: -0.2 (bar)
